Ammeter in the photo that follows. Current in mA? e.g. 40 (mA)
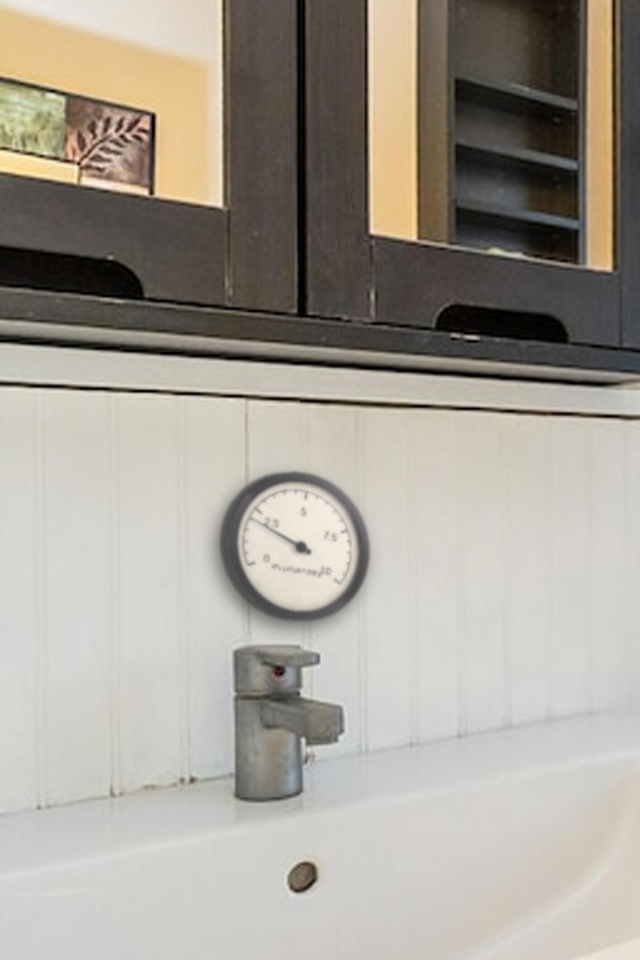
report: 2 (mA)
